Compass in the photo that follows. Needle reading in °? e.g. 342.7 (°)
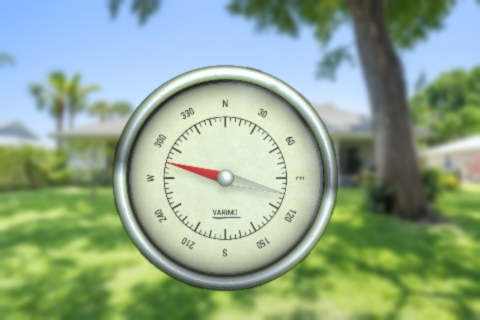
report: 285 (°)
